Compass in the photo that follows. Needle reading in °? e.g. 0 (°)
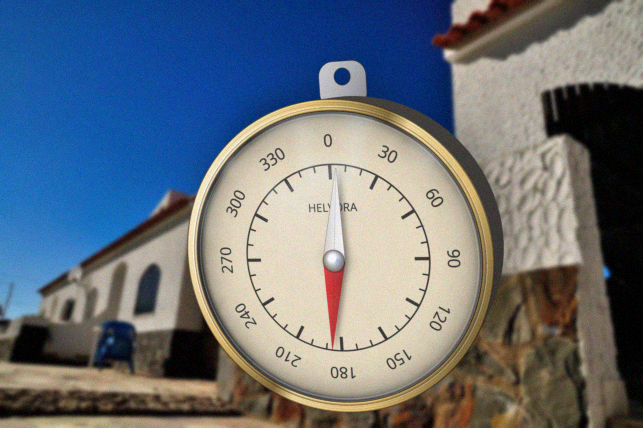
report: 185 (°)
